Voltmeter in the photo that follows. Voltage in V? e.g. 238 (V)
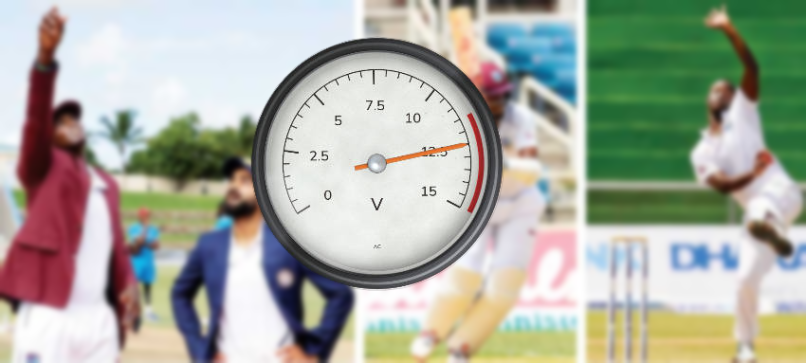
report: 12.5 (V)
